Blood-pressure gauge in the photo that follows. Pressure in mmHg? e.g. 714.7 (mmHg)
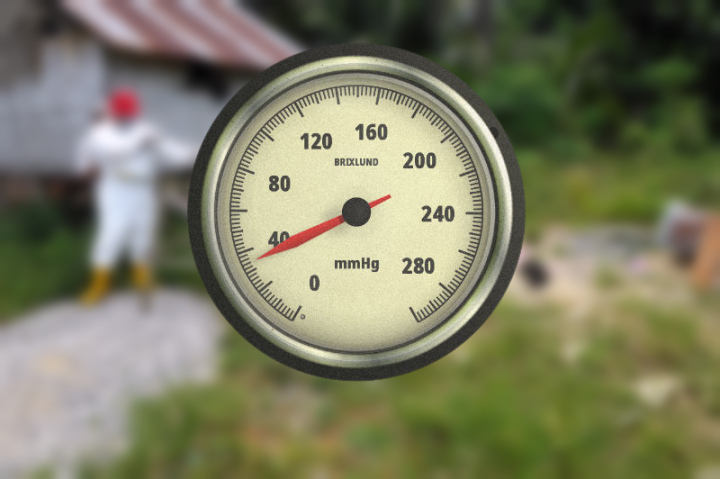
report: 34 (mmHg)
